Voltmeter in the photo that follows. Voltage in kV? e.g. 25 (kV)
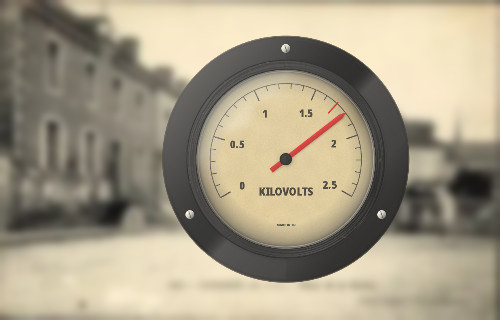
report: 1.8 (kV)
